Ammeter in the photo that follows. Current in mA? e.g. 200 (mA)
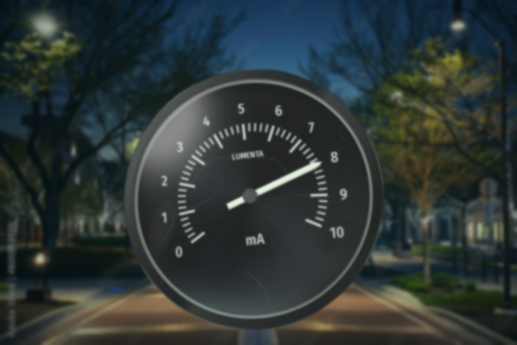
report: 8 (mA)
